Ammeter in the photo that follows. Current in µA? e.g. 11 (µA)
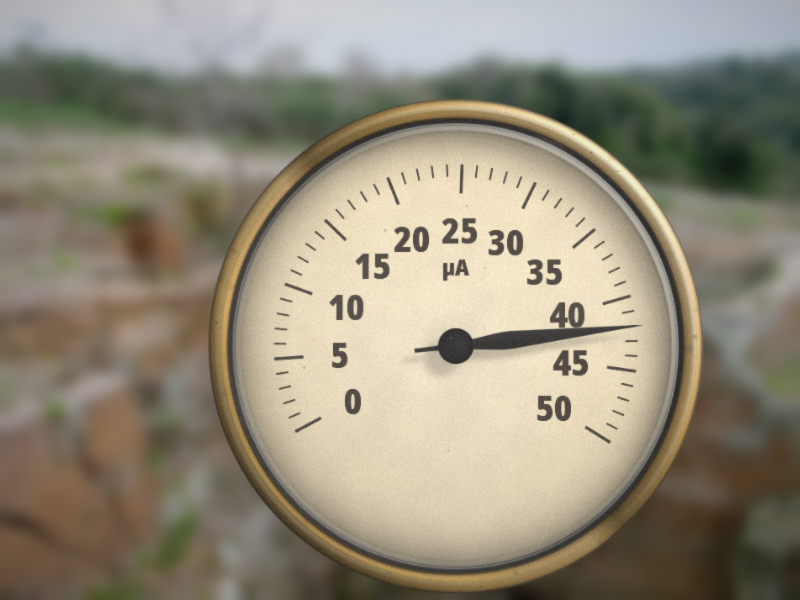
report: 42 (µA)
